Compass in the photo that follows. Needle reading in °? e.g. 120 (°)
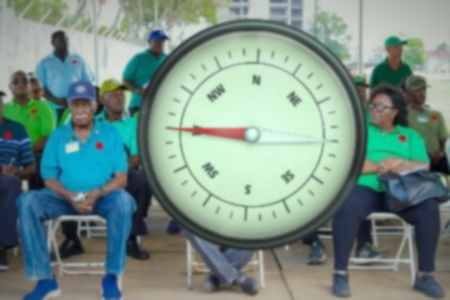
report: 270 (°)
